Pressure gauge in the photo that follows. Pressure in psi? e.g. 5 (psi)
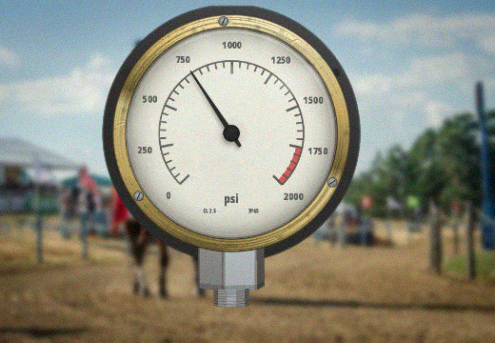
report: 750 (psi)
